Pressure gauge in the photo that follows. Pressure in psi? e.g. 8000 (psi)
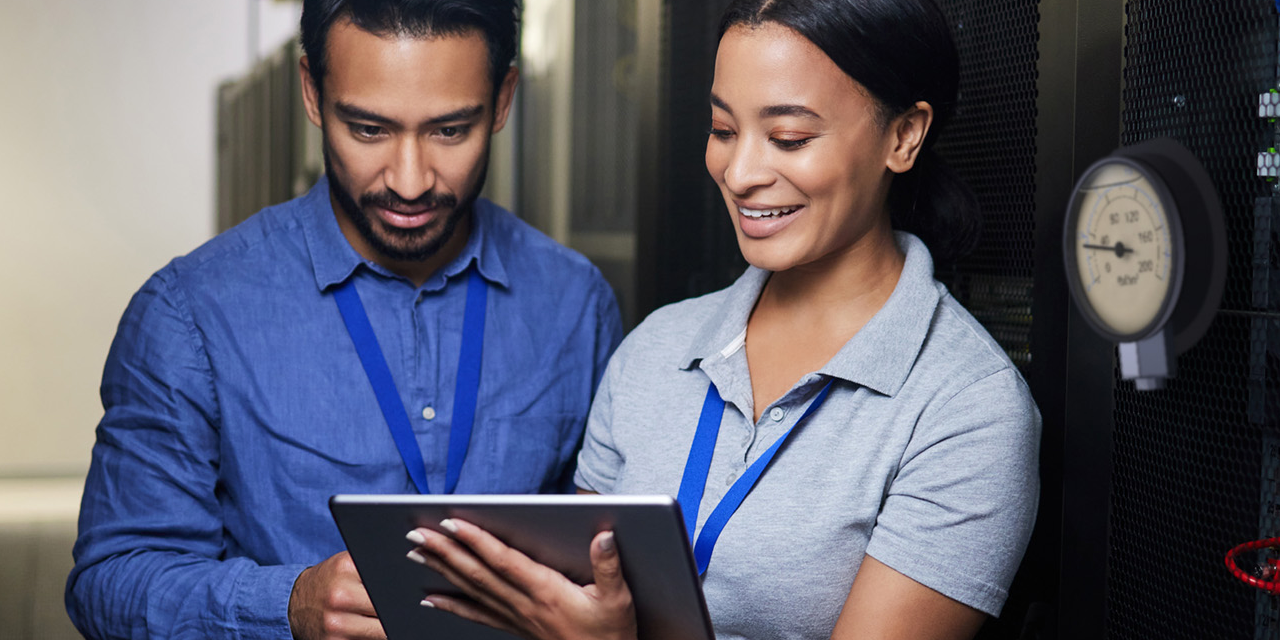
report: 30 (psi)
